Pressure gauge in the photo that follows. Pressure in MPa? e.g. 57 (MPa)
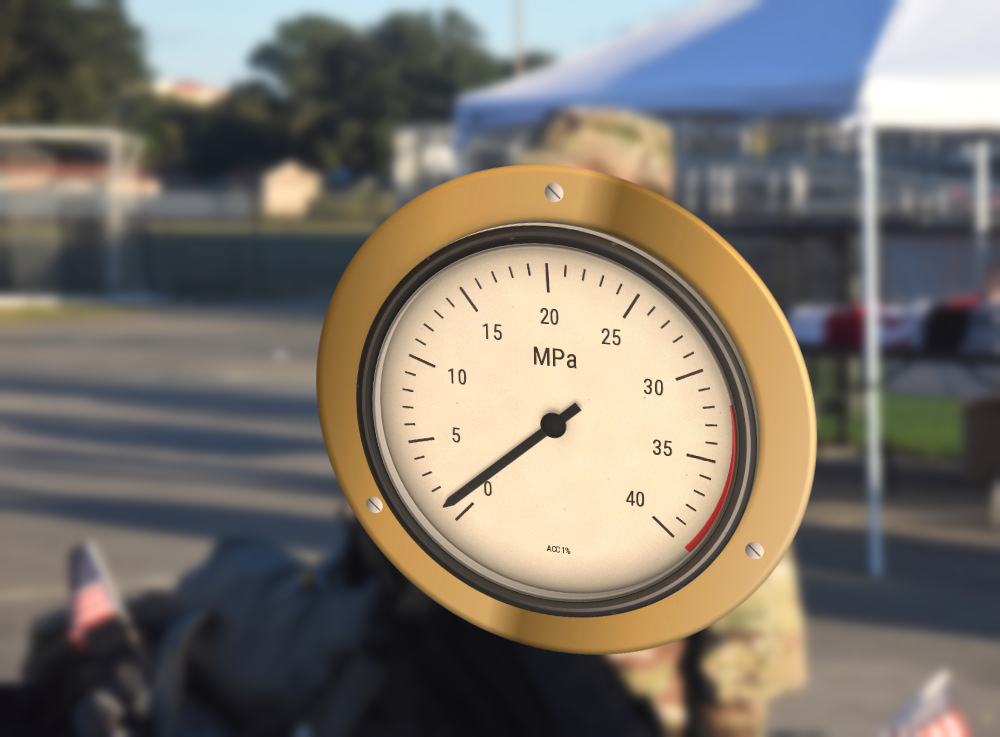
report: 1 (MPa)
